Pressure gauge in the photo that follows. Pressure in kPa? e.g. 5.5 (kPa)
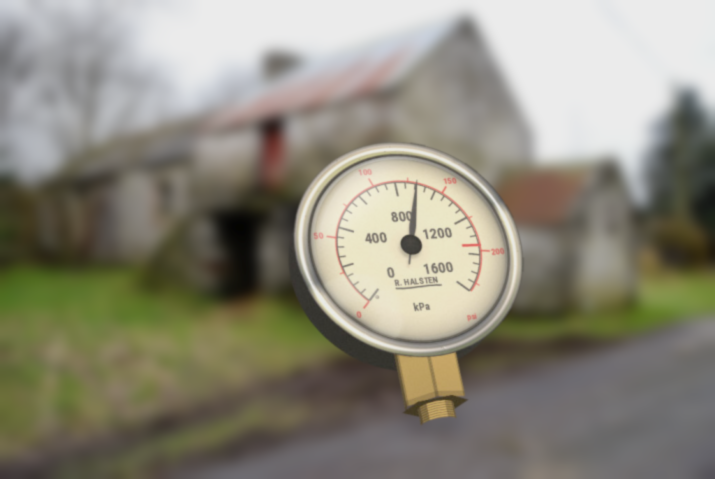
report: 900 (kPa)
